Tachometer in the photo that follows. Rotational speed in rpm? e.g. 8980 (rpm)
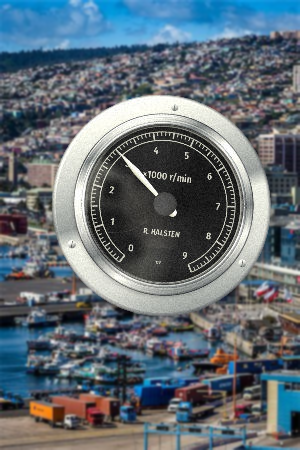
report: 3000 (rpm)
